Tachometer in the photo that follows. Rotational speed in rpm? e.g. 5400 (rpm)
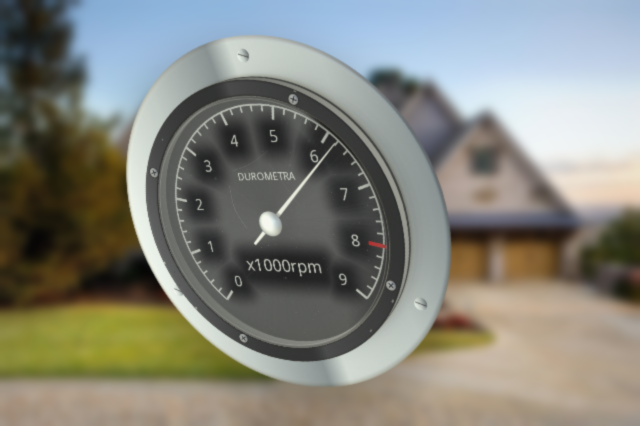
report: 6200 (rpm)
